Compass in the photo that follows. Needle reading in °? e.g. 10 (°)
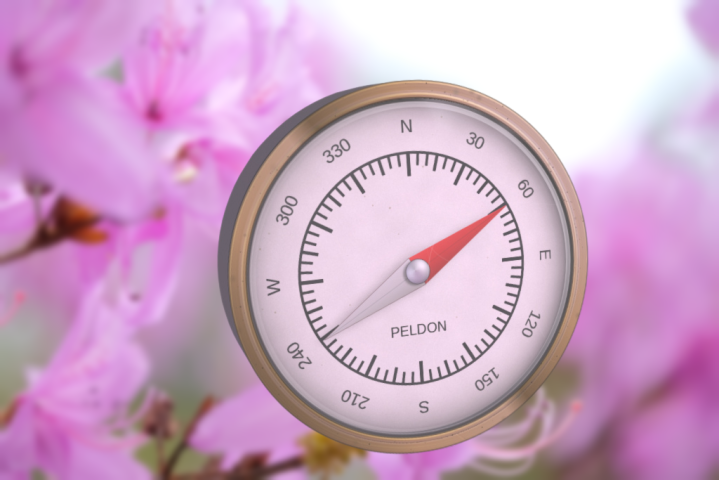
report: 60 (°)
